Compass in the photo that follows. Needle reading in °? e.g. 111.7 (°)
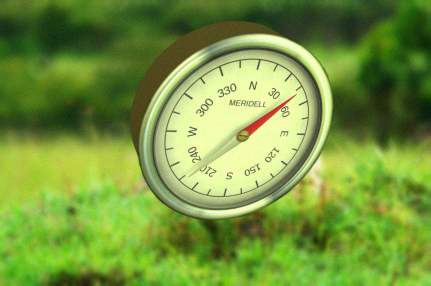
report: 45 (°)
